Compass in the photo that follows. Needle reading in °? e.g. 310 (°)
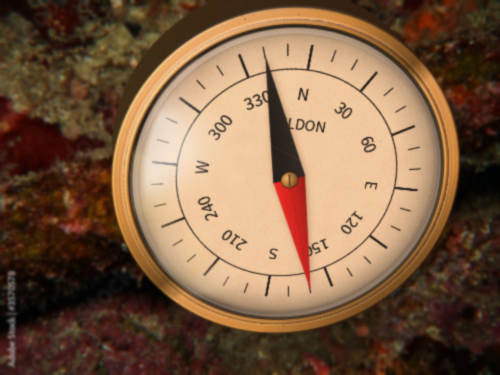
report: 160 (°)
